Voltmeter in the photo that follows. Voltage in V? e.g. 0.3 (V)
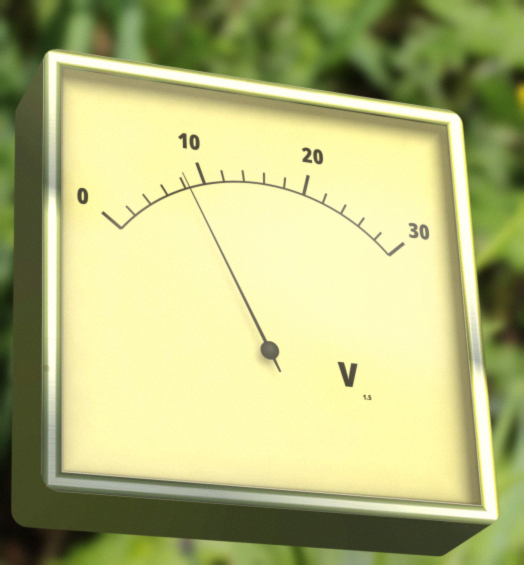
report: 8 (V)
